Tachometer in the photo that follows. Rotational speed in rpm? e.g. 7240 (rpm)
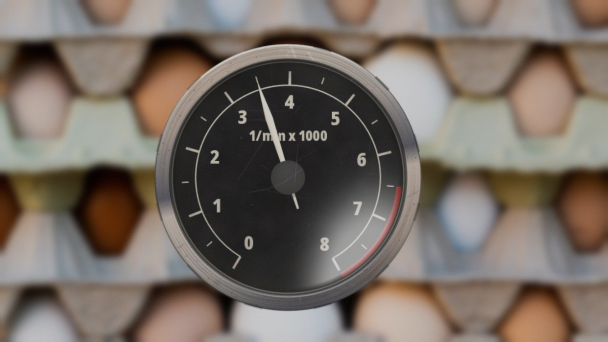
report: 3500 (rpm)
